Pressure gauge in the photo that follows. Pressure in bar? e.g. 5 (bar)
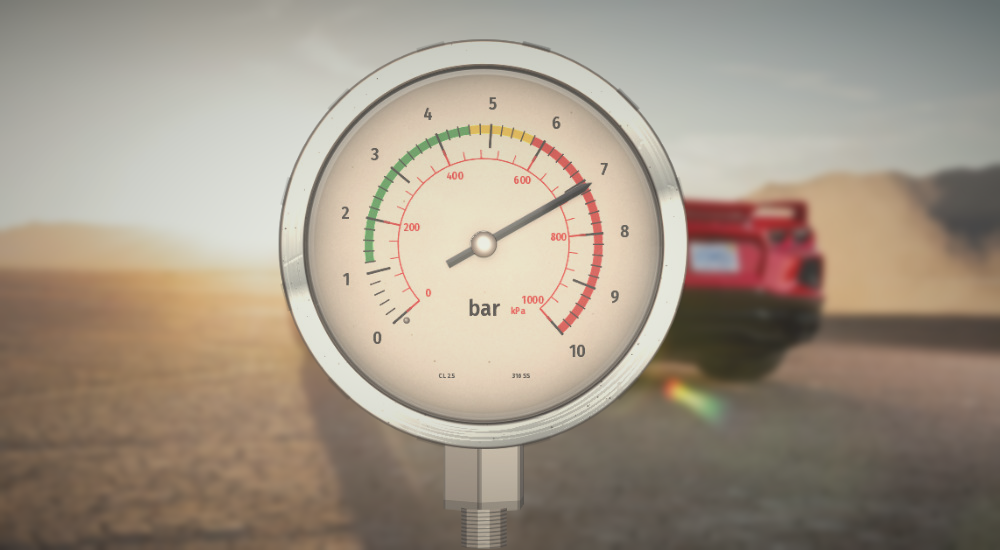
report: 7.1 (bar)
